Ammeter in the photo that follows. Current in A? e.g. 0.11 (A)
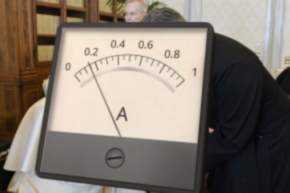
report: 0.15 (A)
